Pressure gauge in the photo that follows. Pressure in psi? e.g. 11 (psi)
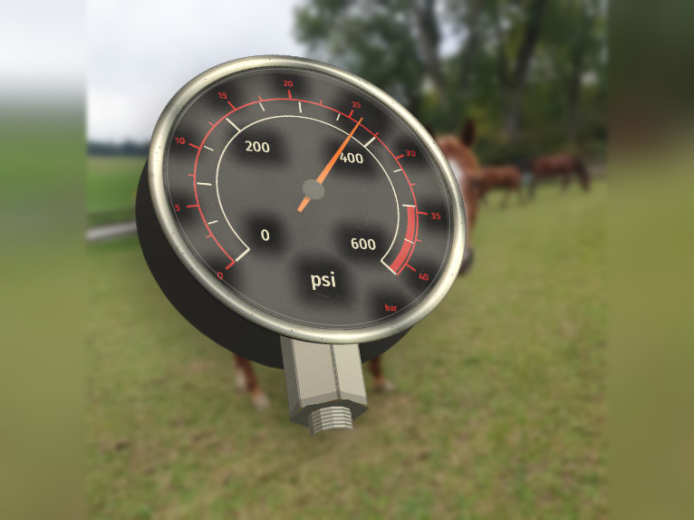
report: 375 (psi)
